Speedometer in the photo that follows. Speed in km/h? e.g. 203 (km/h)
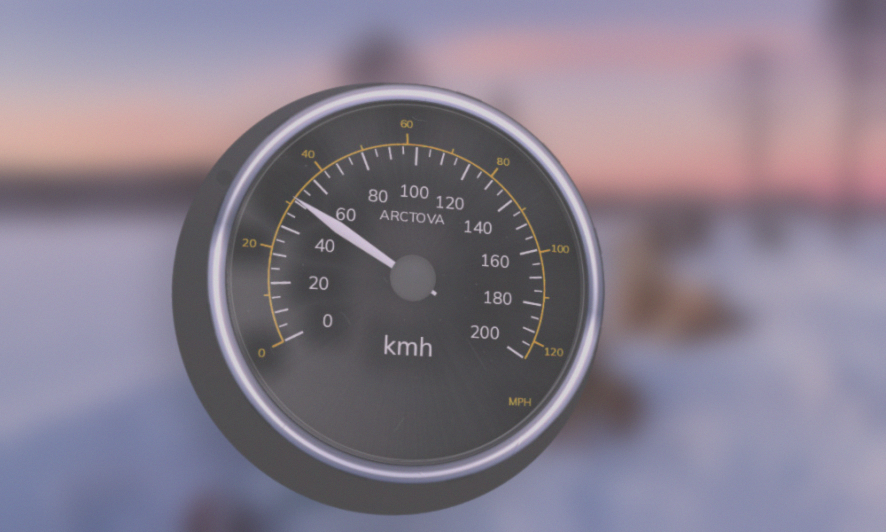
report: 50 (km/h)
